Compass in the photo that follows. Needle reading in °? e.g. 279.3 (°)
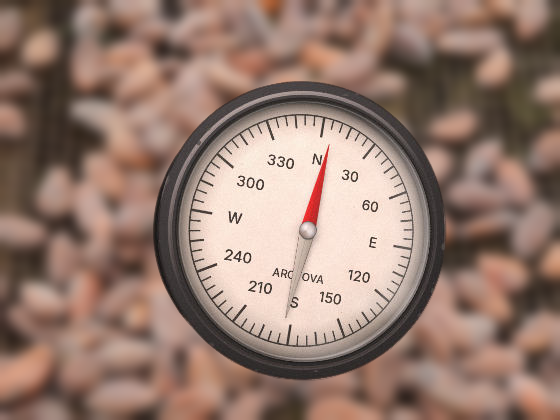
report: 5 (°)
